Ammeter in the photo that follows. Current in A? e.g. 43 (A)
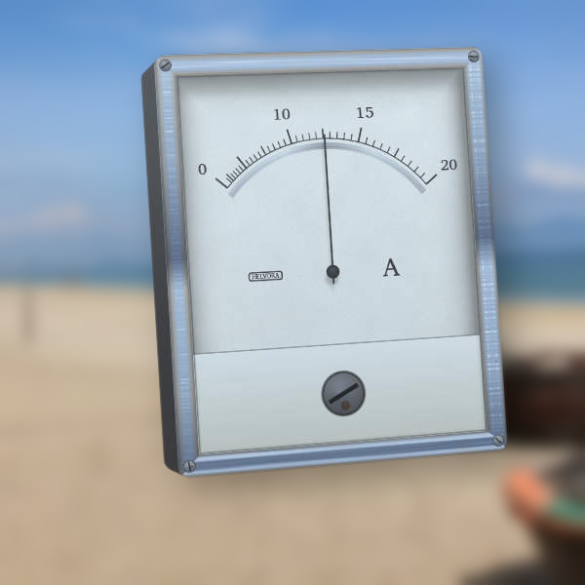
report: 12.5 (A)
